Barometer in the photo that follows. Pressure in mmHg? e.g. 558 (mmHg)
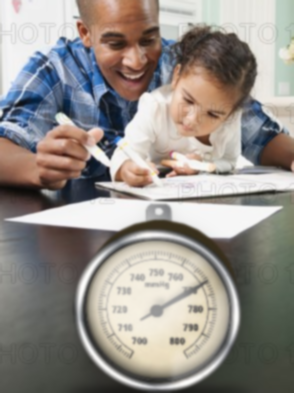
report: 770 (mmHg)
